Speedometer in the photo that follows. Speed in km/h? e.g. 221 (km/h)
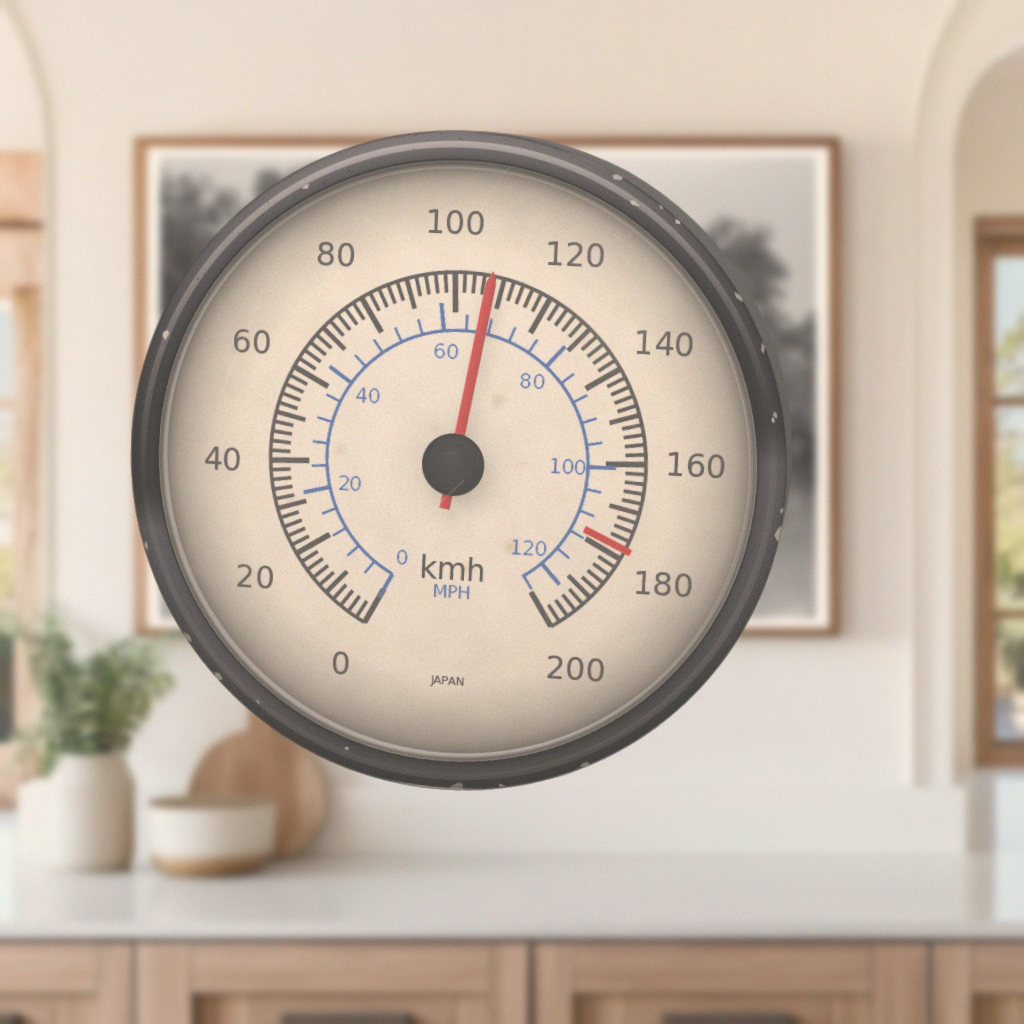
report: 108 (km/h)
